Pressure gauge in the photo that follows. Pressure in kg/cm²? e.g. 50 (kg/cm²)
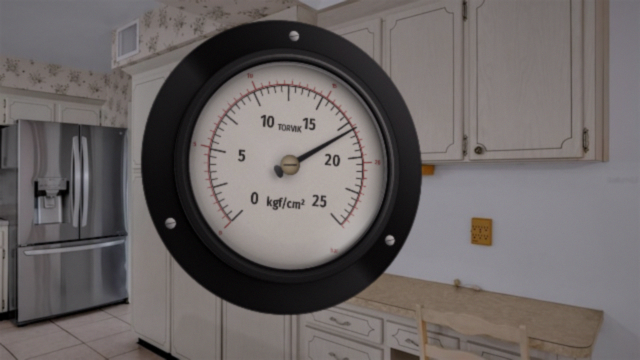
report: 18 (kg/cm²)
